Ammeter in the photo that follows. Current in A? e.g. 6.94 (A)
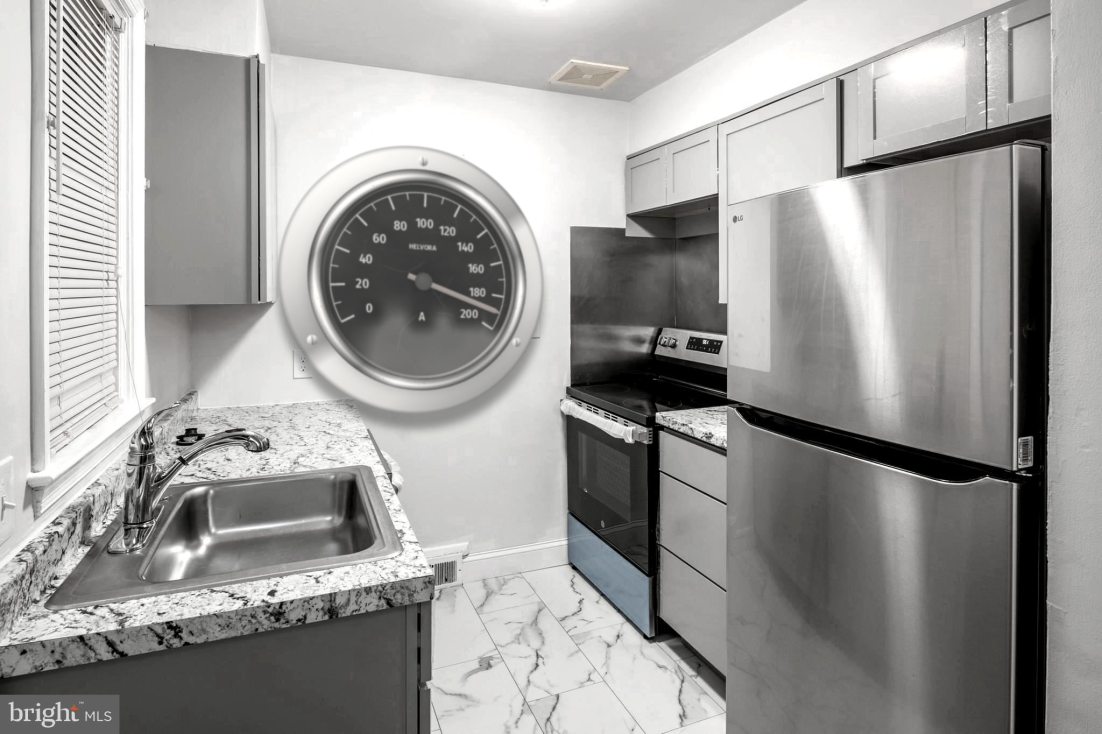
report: 190 (A)
